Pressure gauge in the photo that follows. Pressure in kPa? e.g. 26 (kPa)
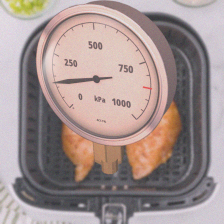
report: 125 (kPa)
